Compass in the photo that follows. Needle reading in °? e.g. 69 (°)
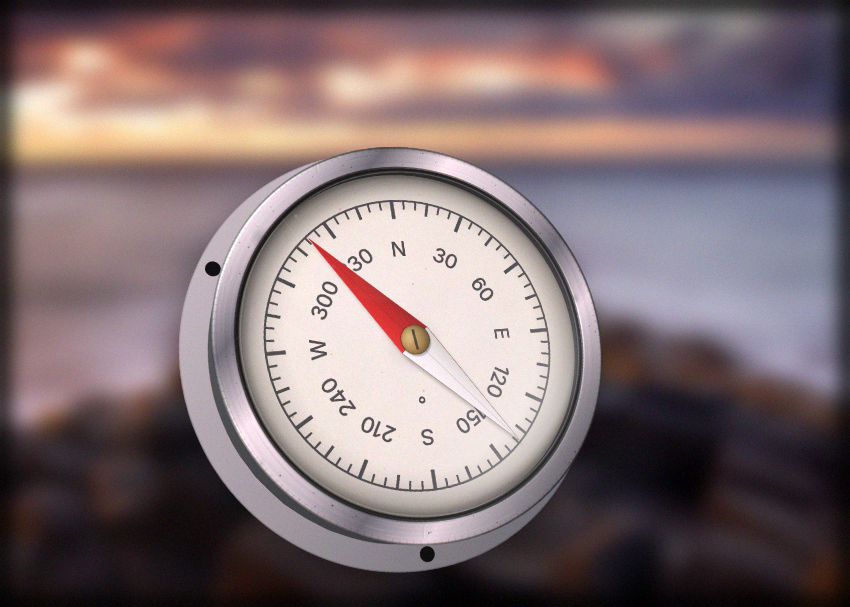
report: 320 (°)
